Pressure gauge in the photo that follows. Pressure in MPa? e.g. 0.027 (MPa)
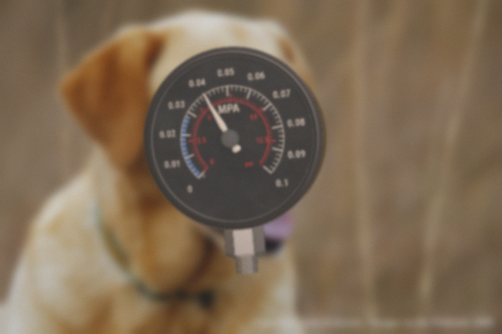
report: 0.04 (MPa)
